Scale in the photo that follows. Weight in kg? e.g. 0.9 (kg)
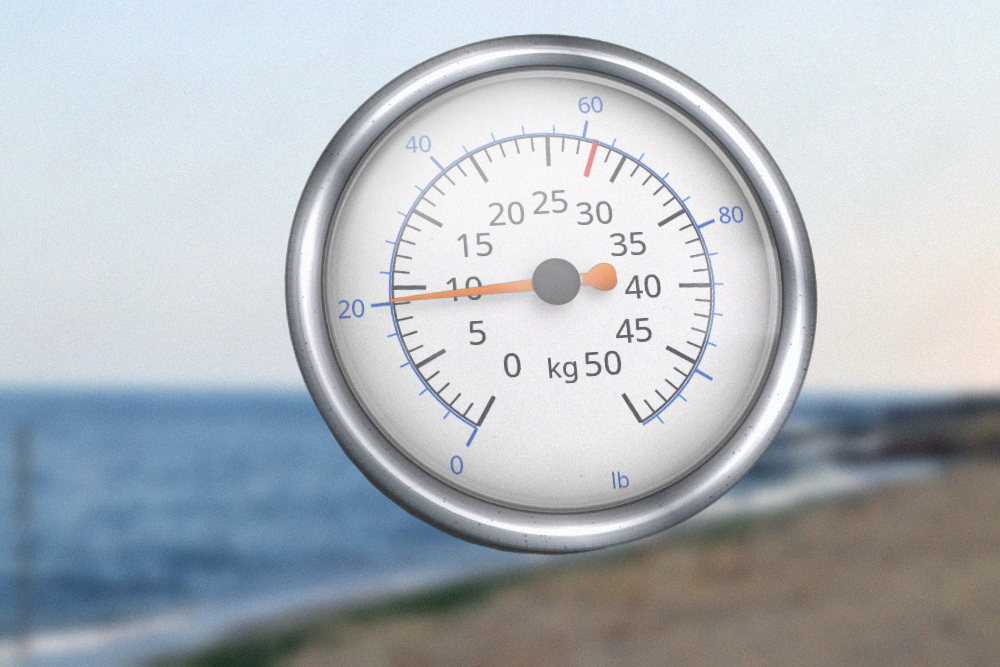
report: 9 (kg)
